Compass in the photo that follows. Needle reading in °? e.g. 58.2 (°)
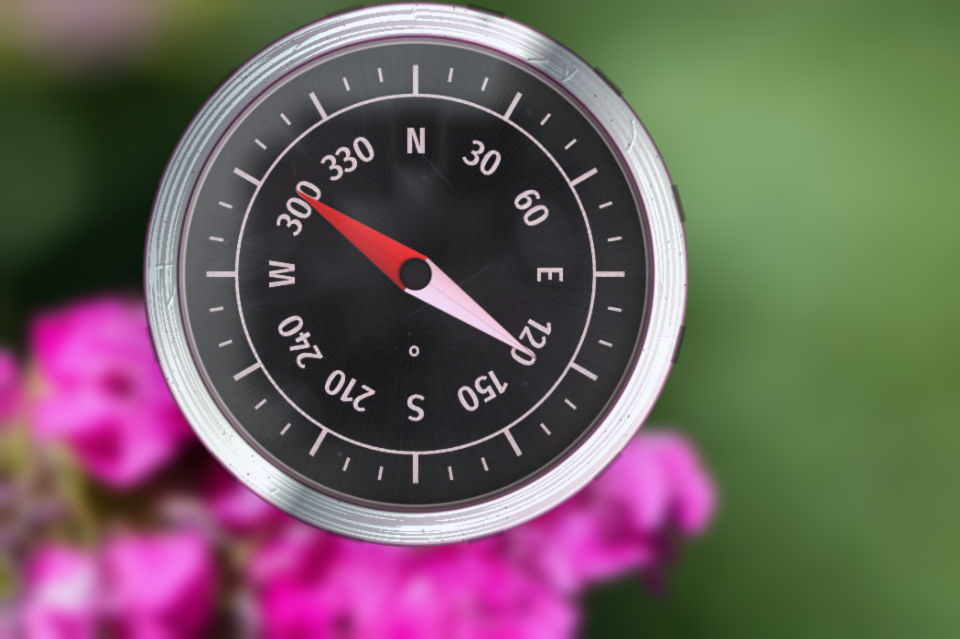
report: 305 (°)
